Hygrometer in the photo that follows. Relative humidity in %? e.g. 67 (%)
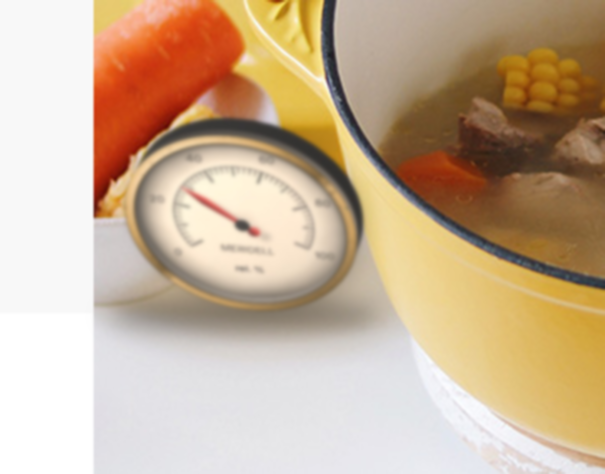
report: 30 (%)
